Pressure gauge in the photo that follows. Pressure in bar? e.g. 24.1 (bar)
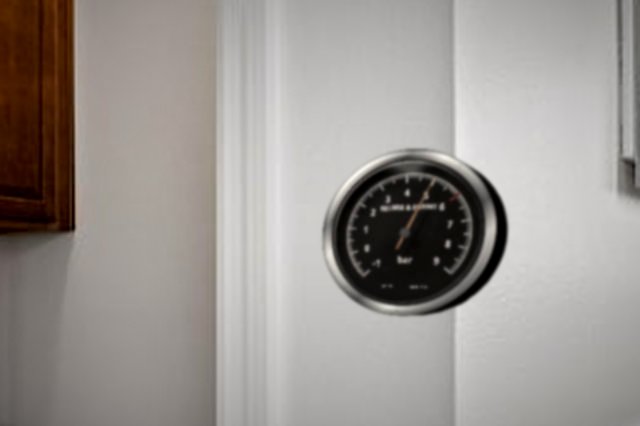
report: 5 (bar)
